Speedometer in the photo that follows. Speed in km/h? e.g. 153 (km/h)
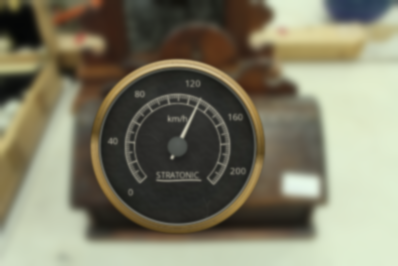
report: 130 (km/h)
